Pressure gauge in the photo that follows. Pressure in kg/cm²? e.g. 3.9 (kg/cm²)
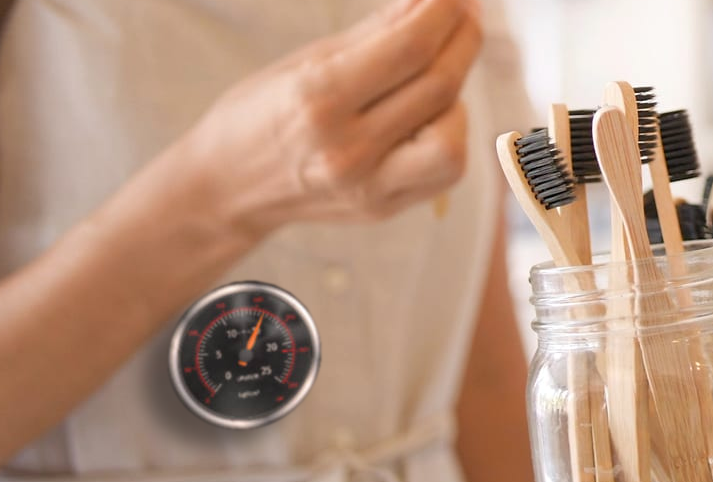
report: 15 (kg/cm²)
